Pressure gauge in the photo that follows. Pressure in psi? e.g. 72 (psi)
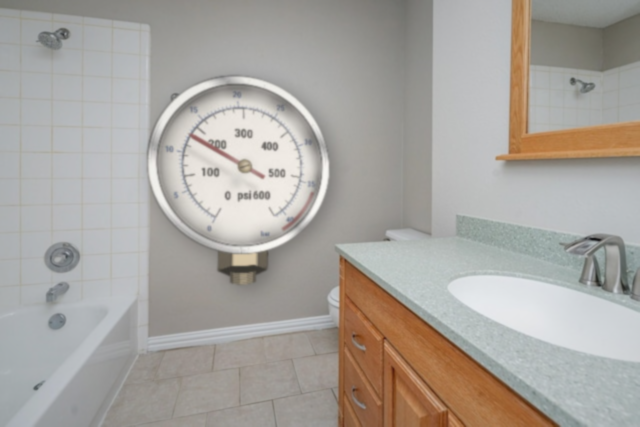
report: 180 (psi)
